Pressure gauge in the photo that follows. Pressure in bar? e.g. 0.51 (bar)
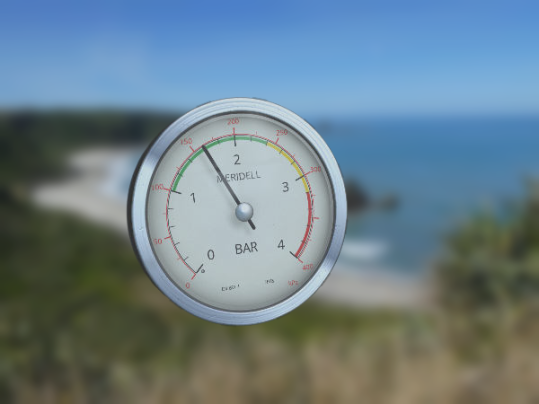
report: 1.6 (bar)
